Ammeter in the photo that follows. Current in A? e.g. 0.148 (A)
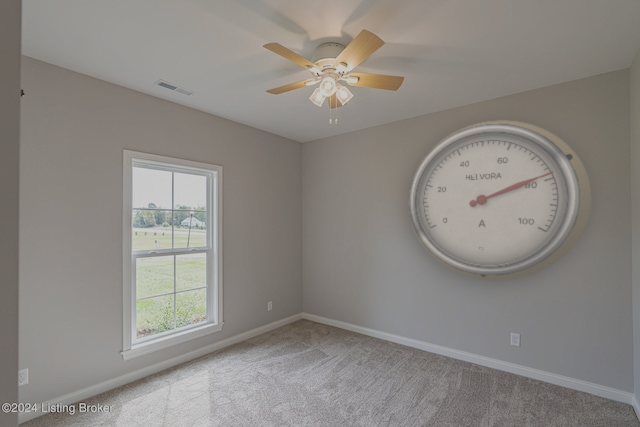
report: 78 (A)
